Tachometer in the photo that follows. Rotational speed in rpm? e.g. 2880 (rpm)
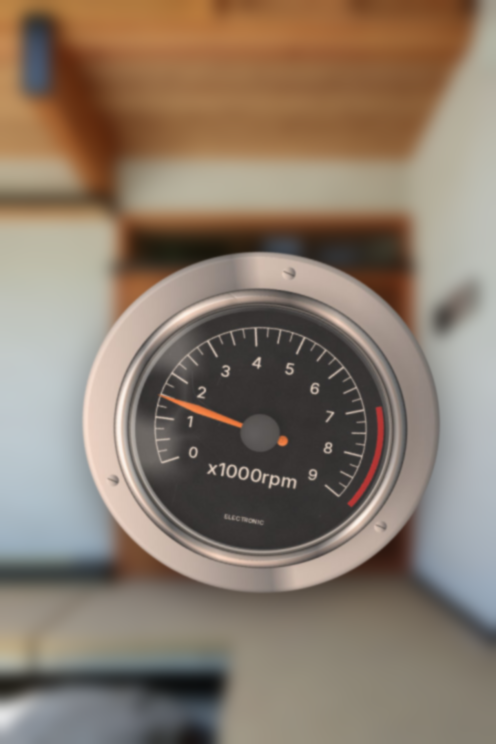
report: 1500 (rpm)
